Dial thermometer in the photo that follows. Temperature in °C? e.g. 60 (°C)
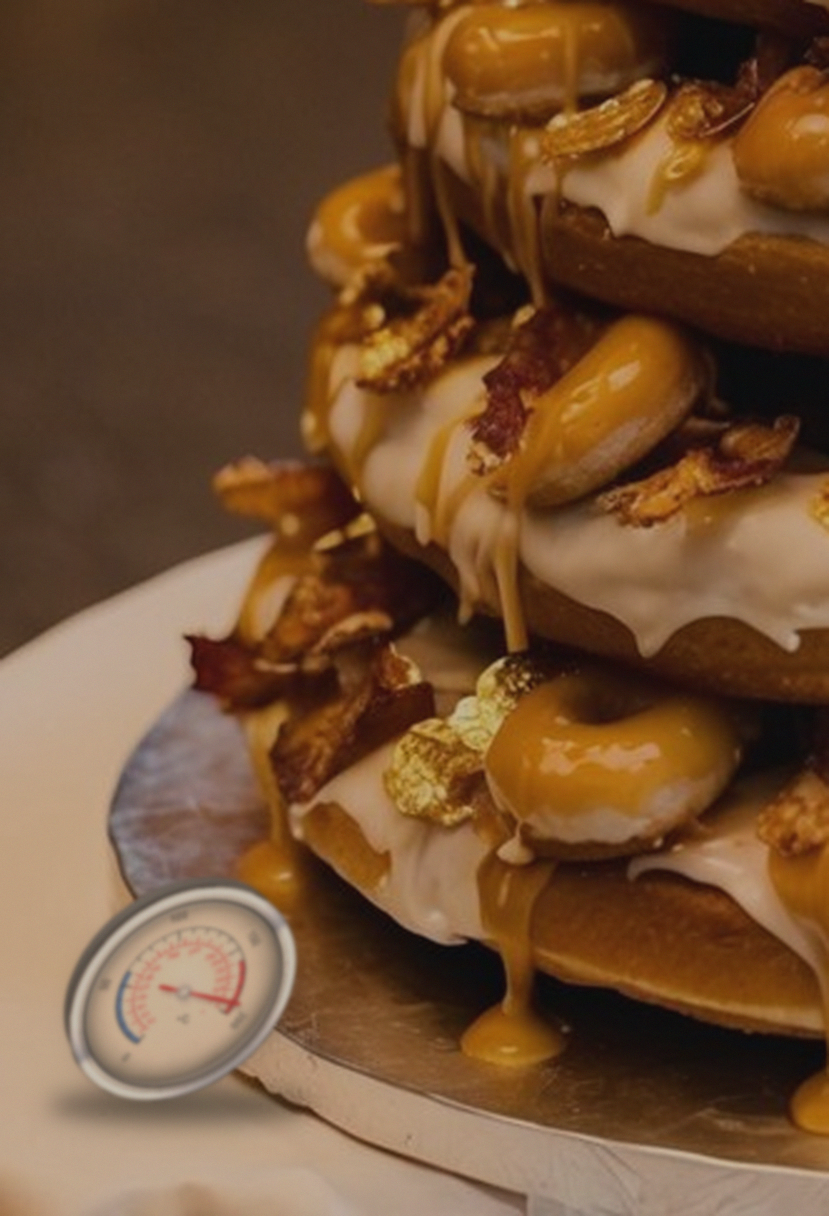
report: 190 (°C)
